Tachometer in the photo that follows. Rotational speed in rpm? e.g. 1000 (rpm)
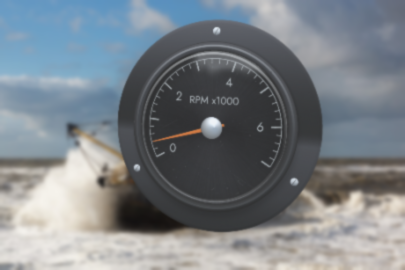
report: 400 (rpm)
